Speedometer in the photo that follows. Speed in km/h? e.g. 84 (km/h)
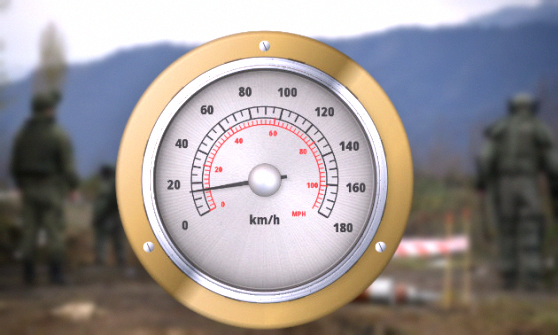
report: 15 (km/h)
